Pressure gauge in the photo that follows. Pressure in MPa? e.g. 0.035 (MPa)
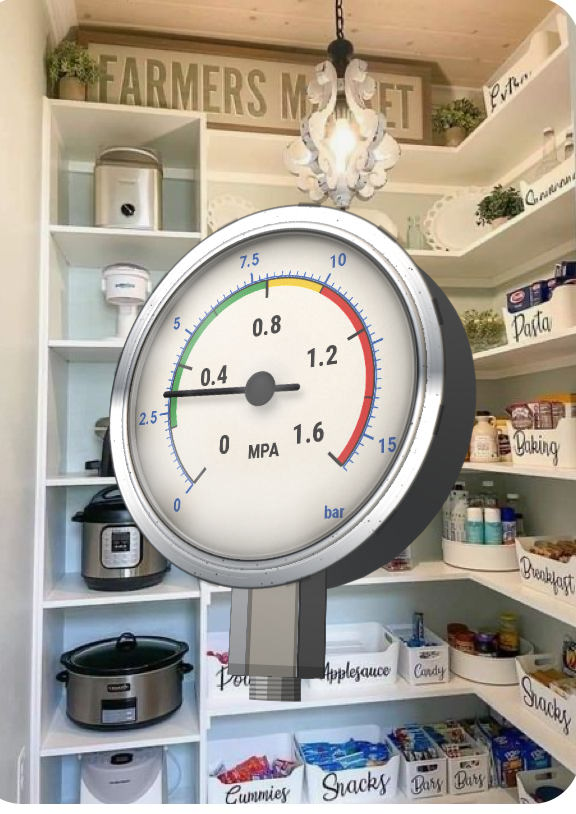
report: 0.3 (MPa)
